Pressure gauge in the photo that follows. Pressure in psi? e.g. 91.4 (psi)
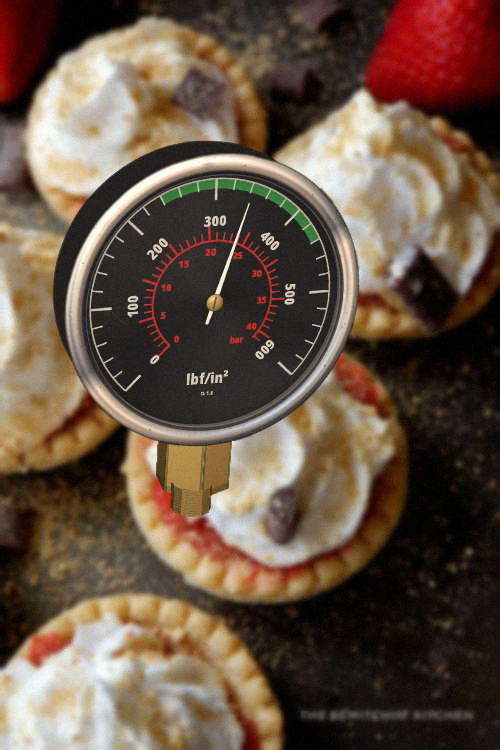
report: 340 (psi)
